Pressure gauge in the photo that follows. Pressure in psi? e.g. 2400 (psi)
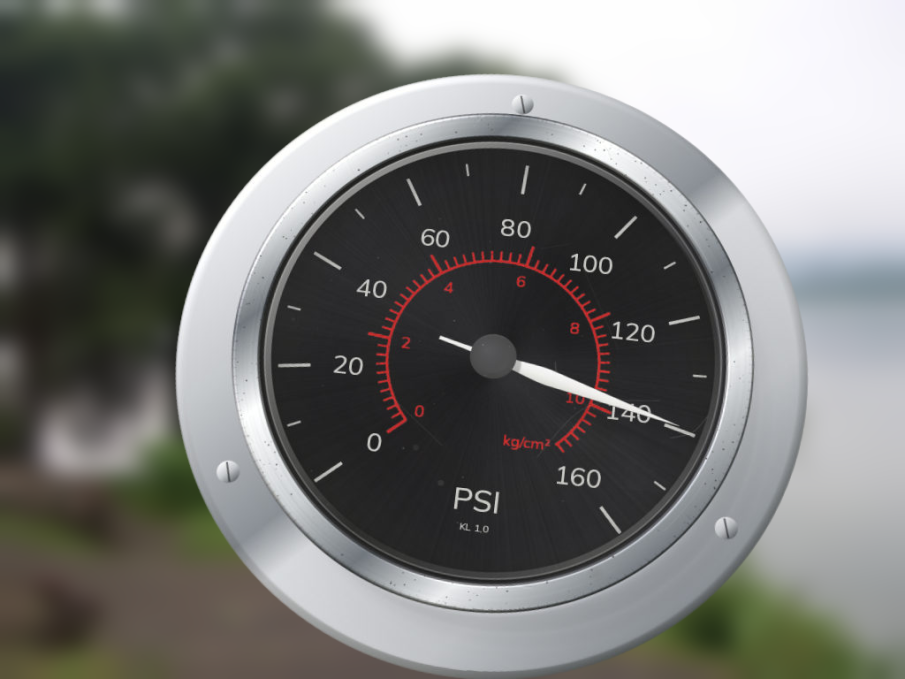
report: 140 (psi)
